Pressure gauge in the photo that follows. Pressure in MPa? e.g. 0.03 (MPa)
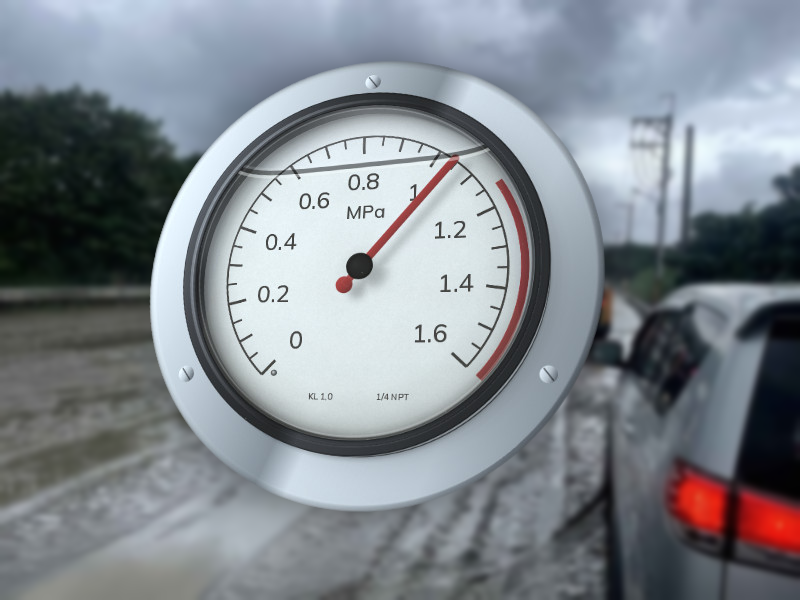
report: 1.05 (MPa)
